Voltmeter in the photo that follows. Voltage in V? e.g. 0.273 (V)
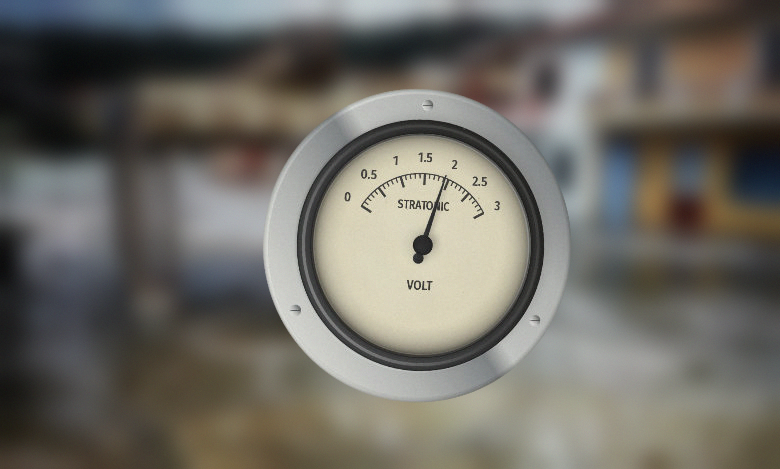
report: 1.9 (V)
